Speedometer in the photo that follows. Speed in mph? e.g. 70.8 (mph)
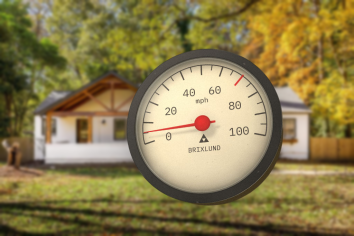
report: 5 (mph)
